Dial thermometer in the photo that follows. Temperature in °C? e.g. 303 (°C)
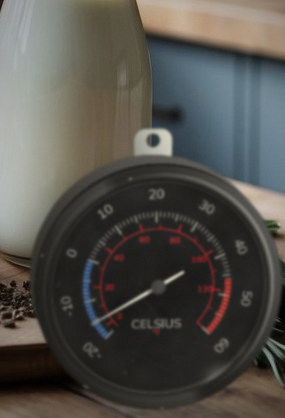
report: -15 (°C)
